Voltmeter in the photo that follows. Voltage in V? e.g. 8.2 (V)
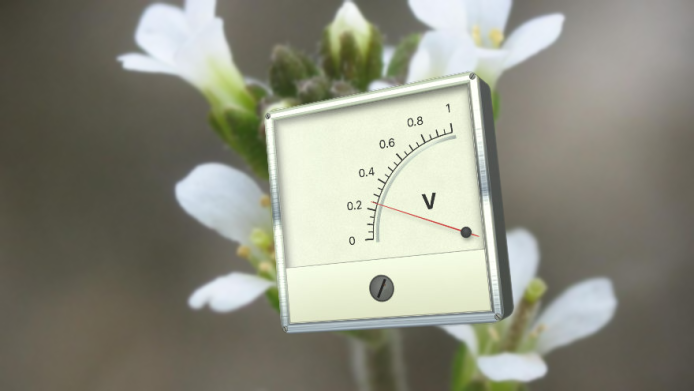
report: 0.25 (V)
